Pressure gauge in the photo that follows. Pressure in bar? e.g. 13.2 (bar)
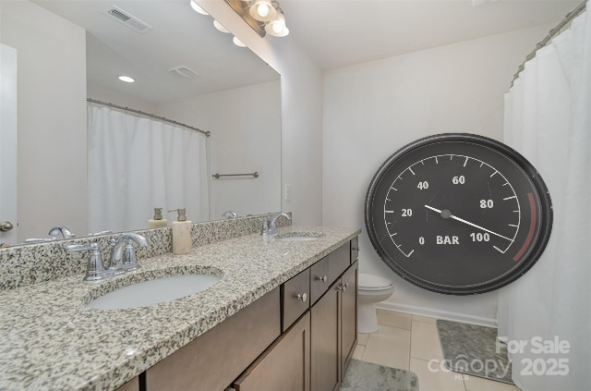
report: 95 (bar)
